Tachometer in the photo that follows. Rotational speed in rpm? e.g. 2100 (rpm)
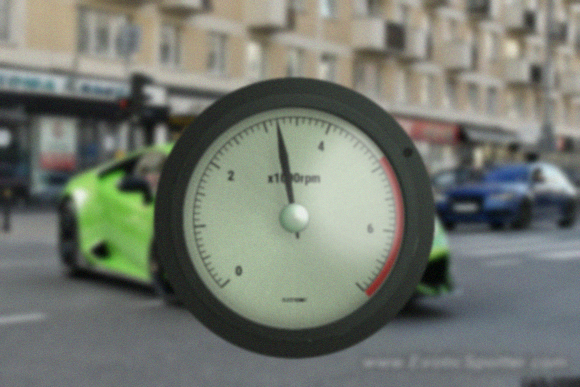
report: 3200 (rpm)
